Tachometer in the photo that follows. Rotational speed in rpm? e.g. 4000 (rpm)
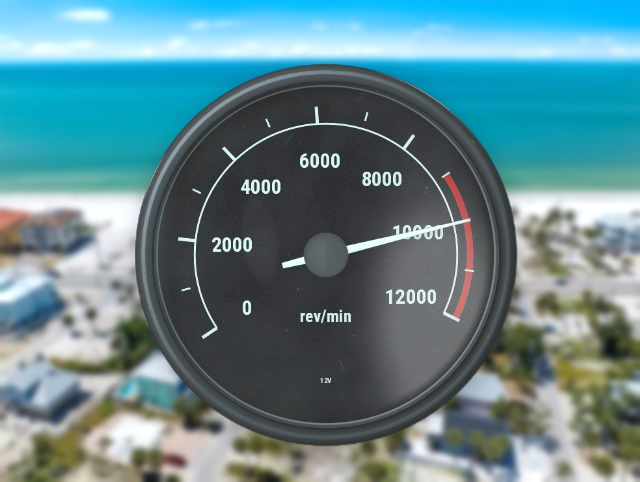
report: 10000 (rpm)
